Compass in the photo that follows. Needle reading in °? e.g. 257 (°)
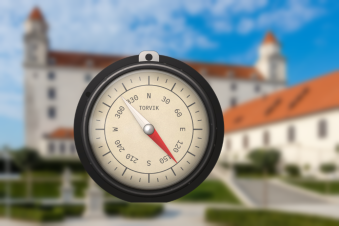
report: 140 (°)
